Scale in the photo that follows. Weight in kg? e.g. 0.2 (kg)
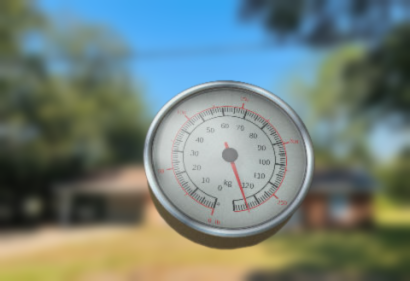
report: 125 (kg)
